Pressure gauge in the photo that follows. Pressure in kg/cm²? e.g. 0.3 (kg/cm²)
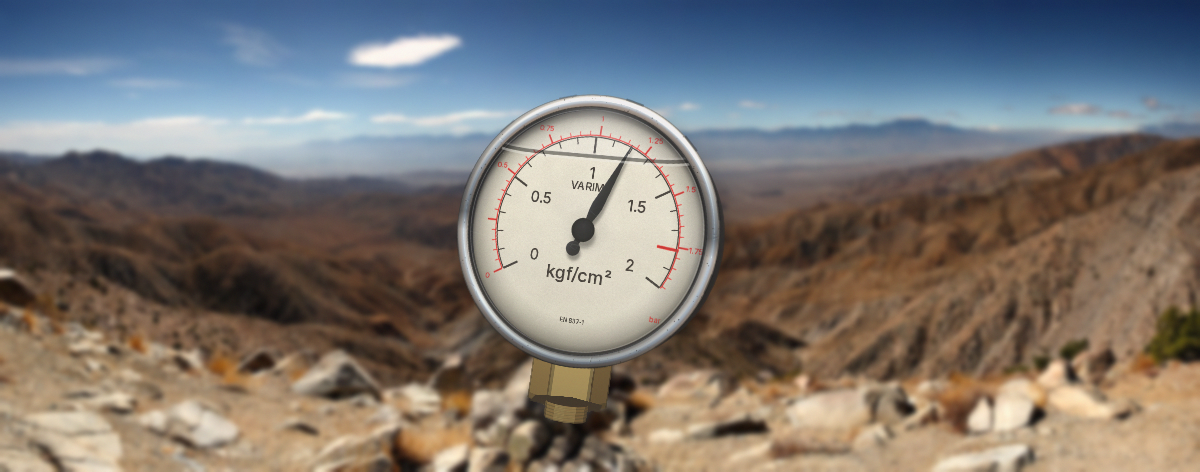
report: 1.2 (kg/cm²)
